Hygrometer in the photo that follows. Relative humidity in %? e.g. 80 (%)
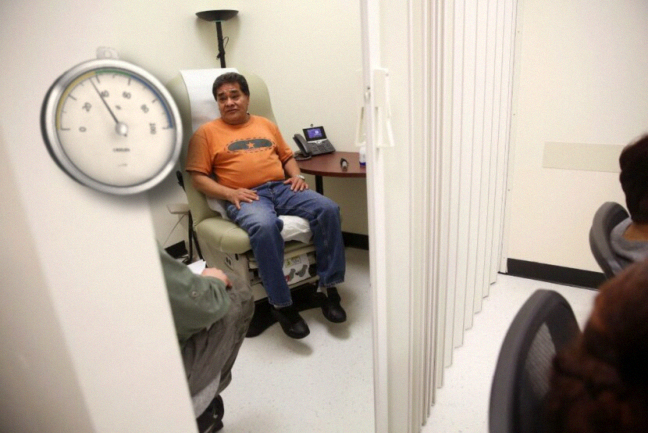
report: 35 (%)
